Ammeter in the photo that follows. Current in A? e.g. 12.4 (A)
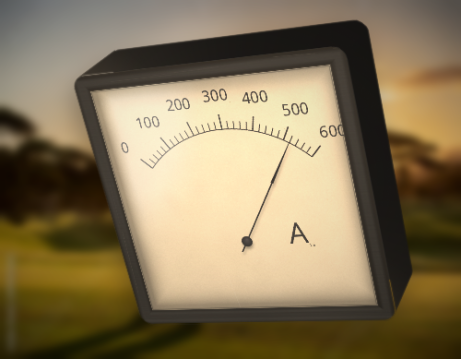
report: 520 (A)
